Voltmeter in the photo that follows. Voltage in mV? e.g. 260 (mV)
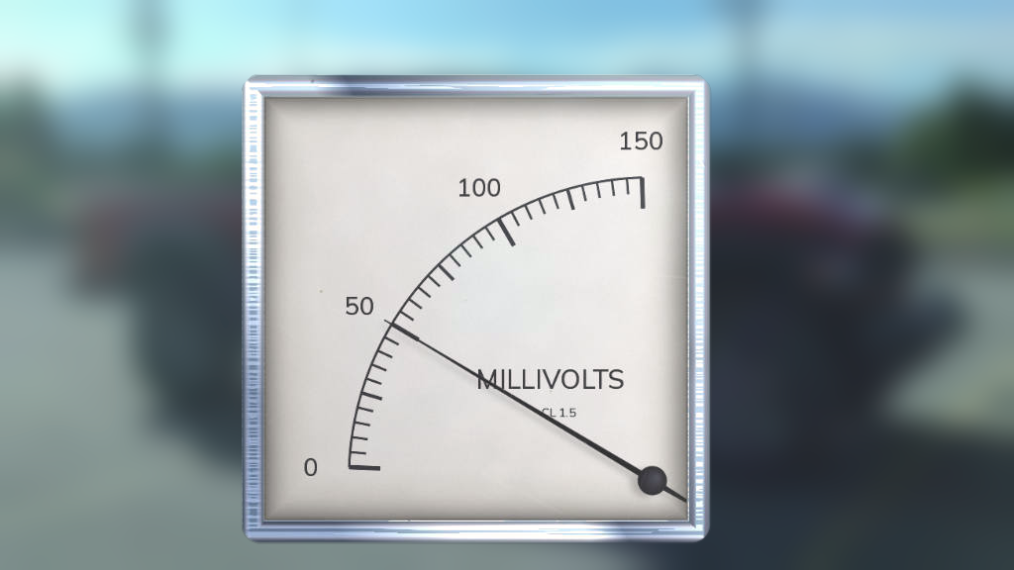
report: 50 (mV)
